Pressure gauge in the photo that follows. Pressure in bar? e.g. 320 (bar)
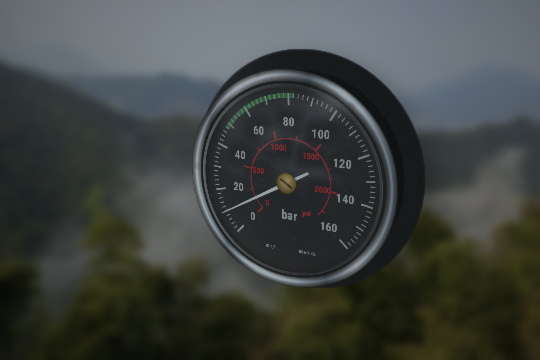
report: 10 (bar)
